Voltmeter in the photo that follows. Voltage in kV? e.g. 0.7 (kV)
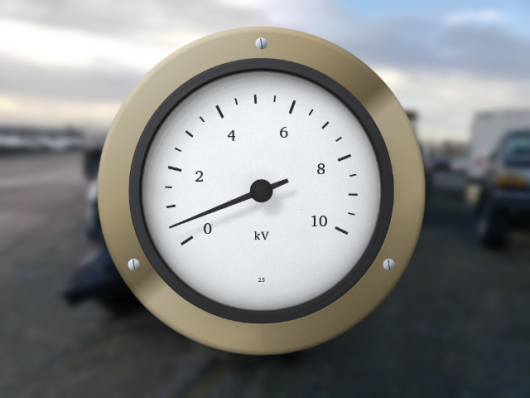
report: 0.5 (kV)
